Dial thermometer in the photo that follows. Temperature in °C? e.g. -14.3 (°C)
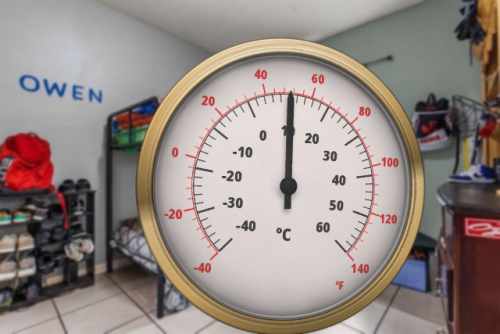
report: 10 (°C)
